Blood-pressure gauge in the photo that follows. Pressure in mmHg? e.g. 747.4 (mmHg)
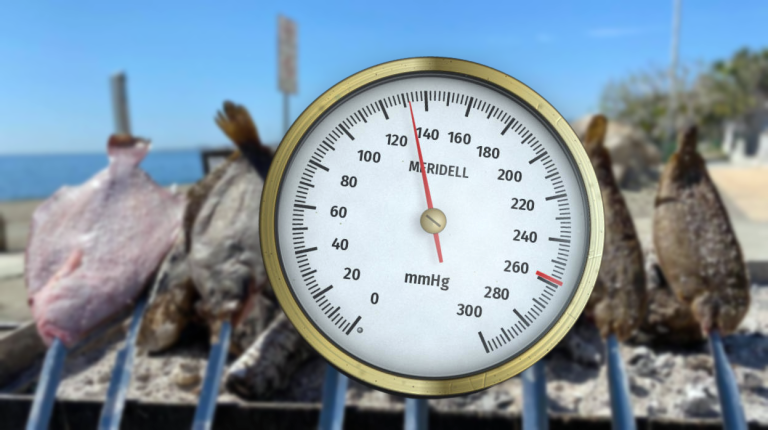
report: 132 (mmHg)
